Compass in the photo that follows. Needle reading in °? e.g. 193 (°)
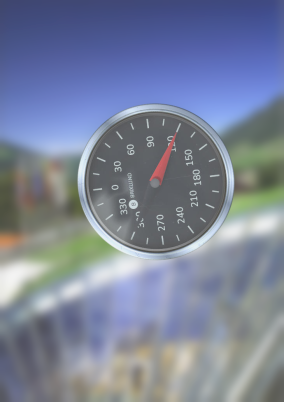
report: 120 (°)
